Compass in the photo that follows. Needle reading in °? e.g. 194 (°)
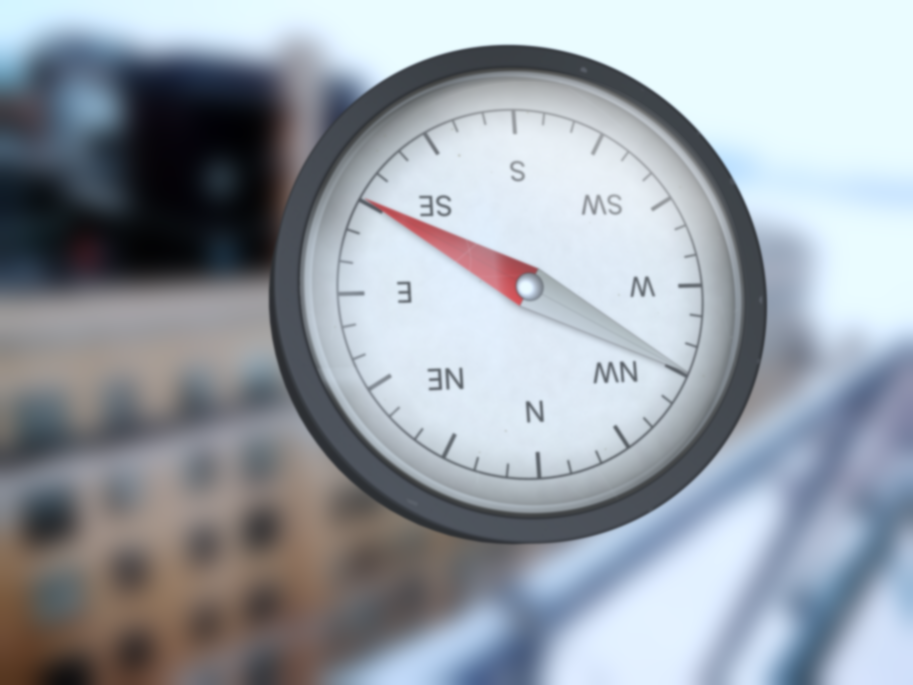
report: 120 (°)
